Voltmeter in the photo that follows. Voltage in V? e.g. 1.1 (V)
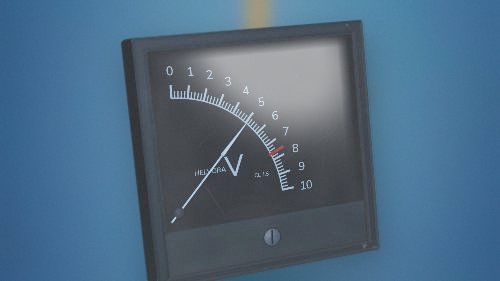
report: 5 (V)
